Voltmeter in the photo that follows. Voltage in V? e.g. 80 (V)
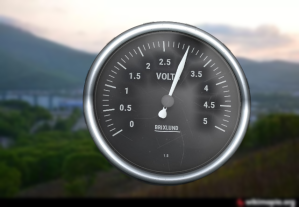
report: 3 (V)
